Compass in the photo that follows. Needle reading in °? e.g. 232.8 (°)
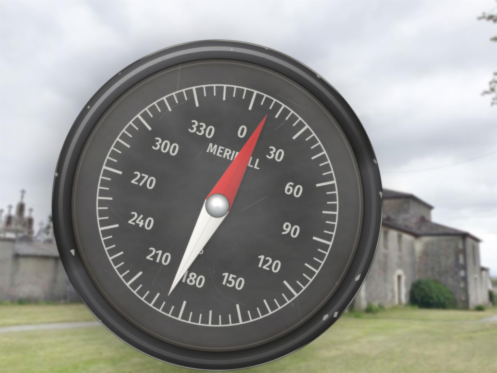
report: 10 (°)
